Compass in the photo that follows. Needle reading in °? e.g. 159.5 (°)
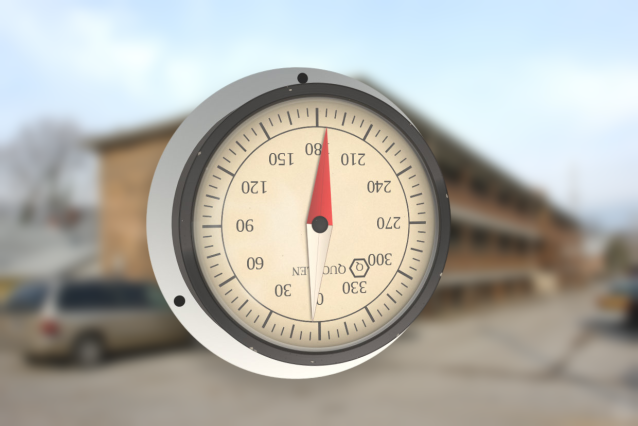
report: 185 (°)
